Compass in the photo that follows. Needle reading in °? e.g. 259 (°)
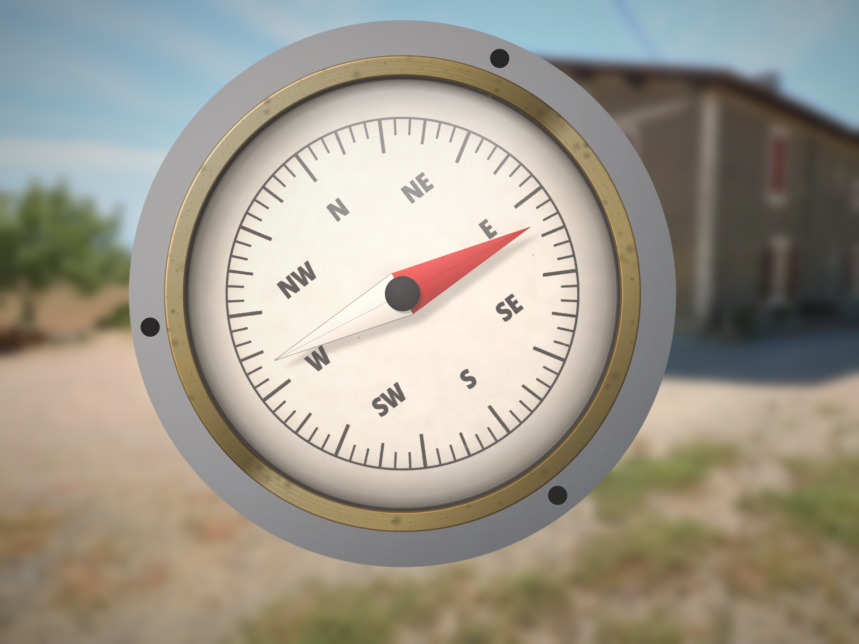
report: 100 (°)
